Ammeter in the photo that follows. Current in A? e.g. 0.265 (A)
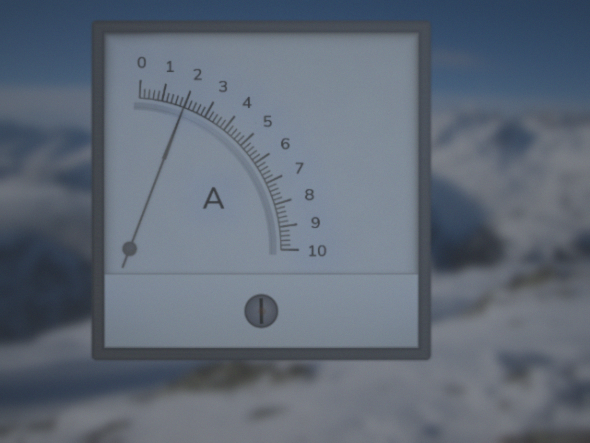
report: 2 (A)
